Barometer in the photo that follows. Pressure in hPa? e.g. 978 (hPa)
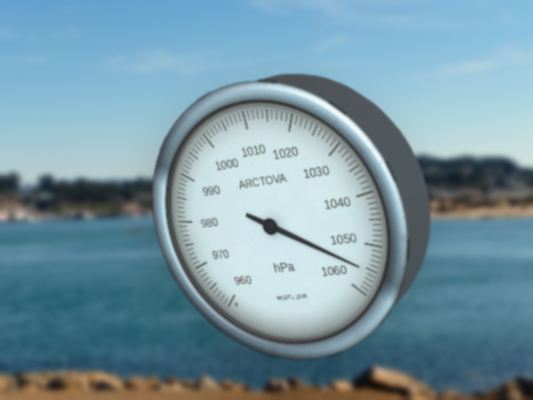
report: 1055 (hPa)
